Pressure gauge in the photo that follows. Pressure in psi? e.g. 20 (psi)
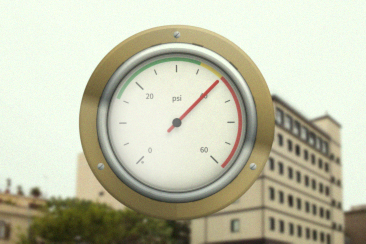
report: 40 (psi)
